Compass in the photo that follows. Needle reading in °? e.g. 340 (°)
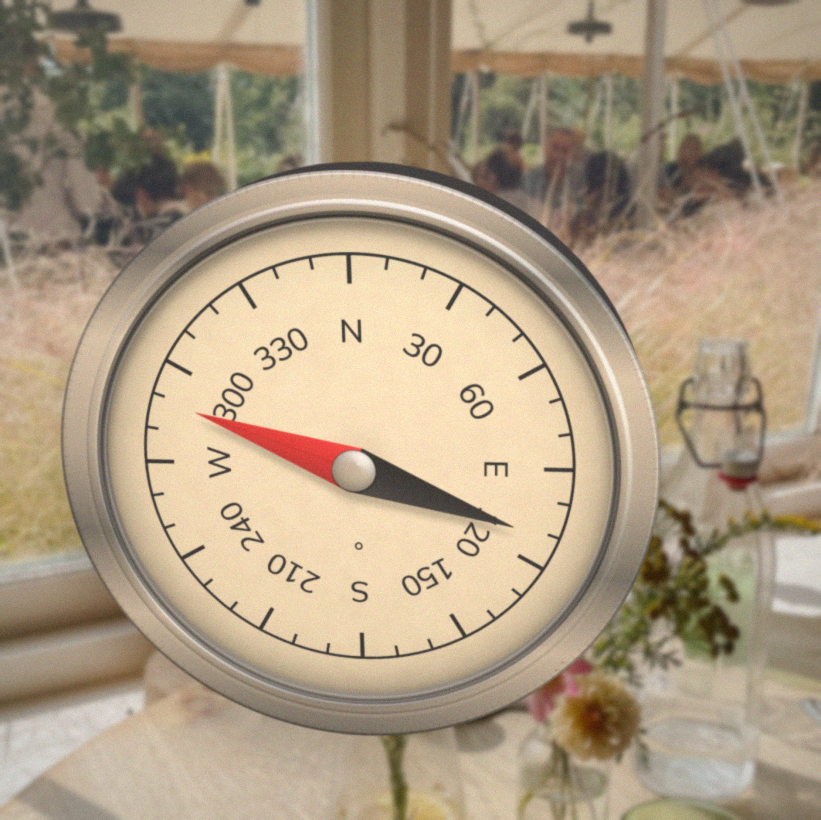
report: 290 (°)
